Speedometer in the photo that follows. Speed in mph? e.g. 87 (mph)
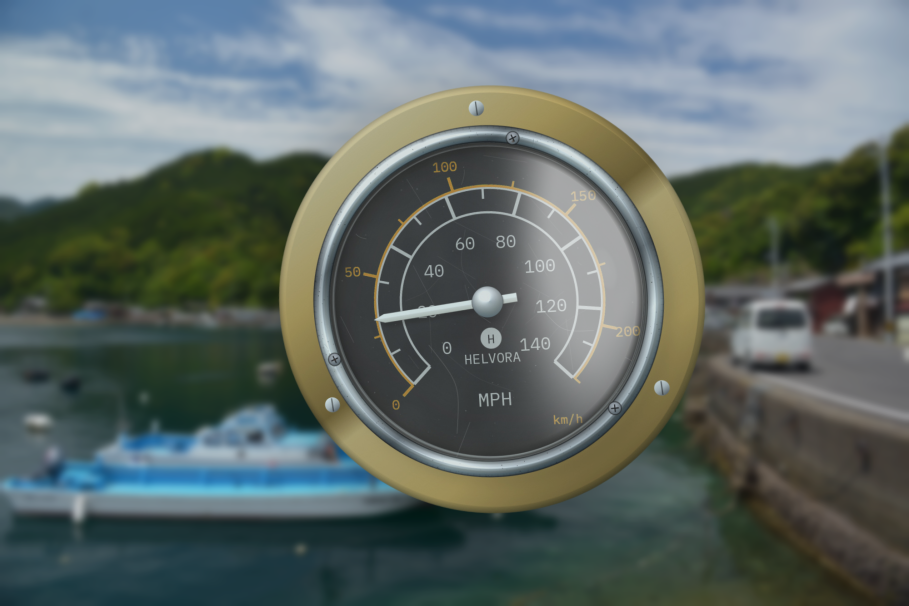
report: 20 (mph)
